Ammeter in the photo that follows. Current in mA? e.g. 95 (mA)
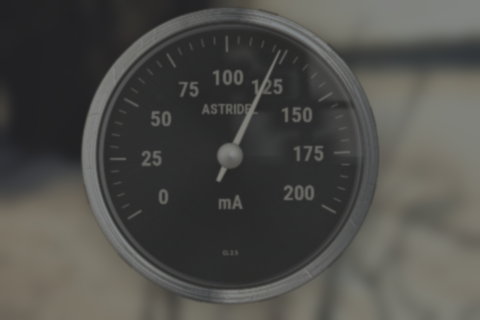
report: 122.5 (mA)
